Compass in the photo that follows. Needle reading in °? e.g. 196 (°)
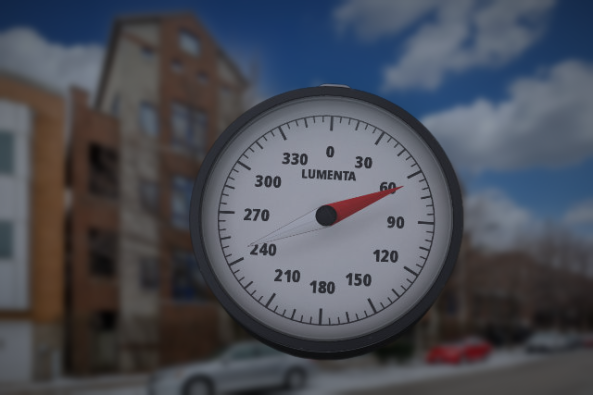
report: 65 (°)
